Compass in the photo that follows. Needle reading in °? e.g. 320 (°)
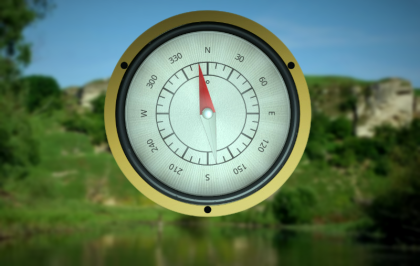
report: 350 (°)
